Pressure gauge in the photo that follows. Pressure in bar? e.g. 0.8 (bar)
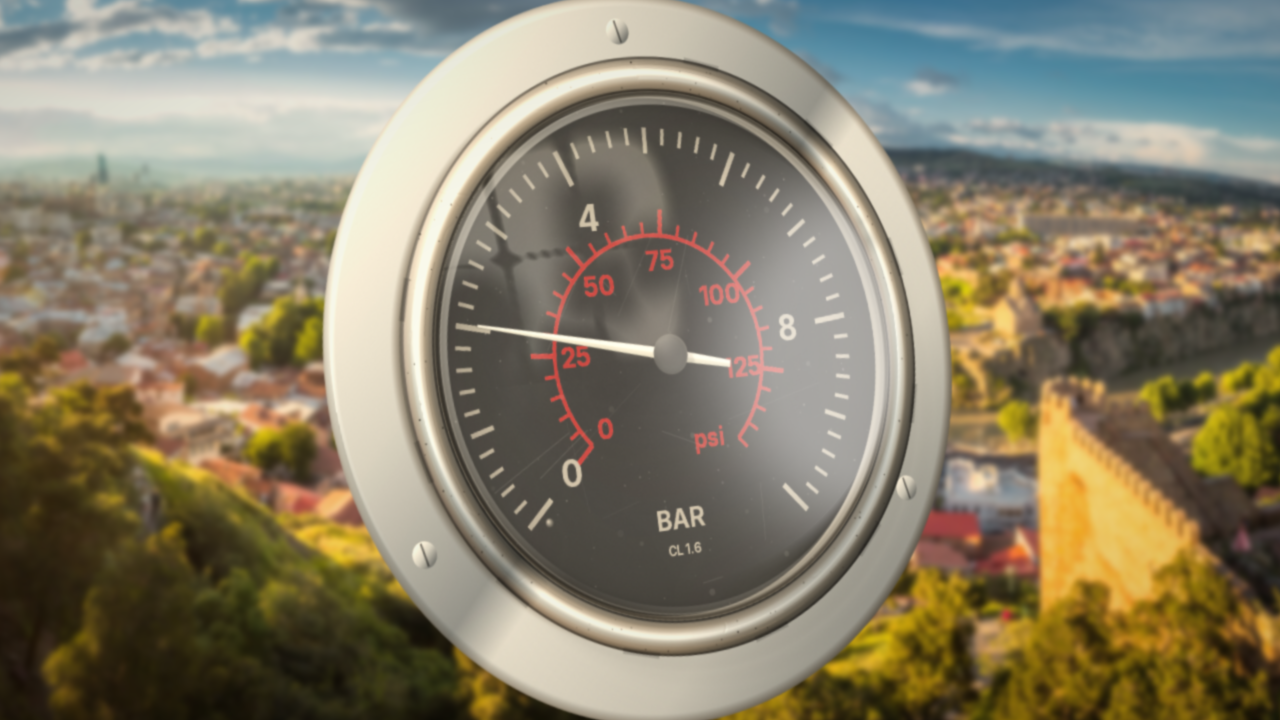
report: 2 (bar)
